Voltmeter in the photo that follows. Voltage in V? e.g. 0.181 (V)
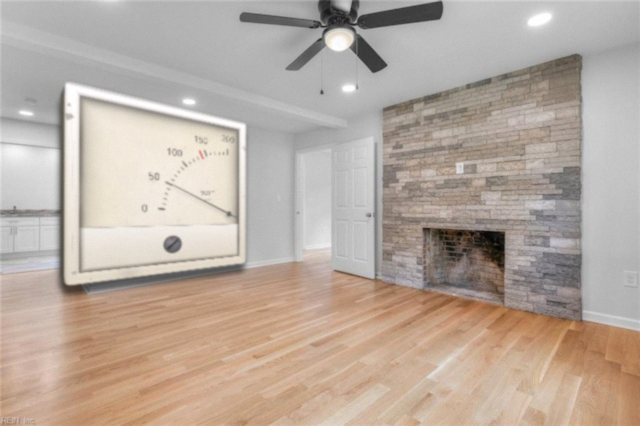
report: 50 (V)
